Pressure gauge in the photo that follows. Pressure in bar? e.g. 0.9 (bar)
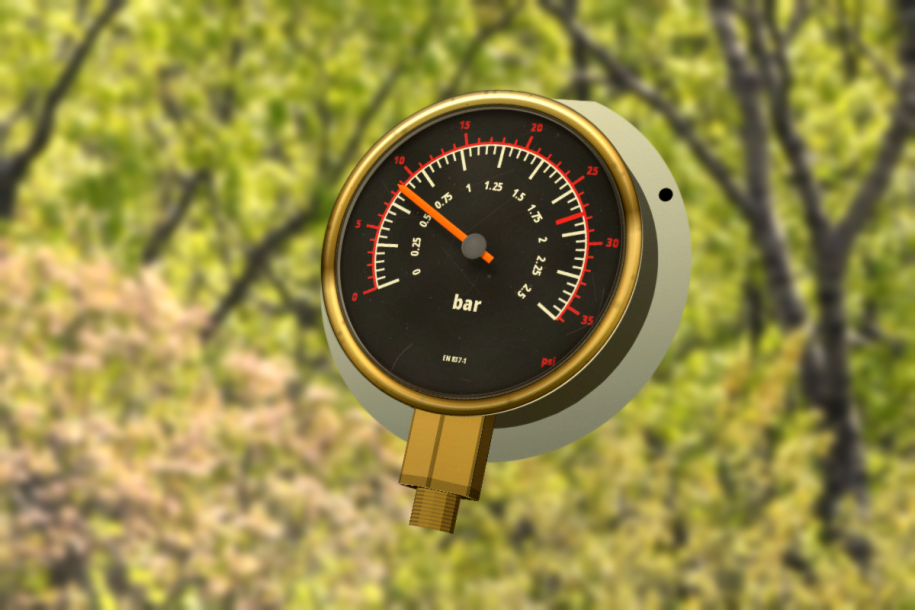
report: 0.6 (bar)
